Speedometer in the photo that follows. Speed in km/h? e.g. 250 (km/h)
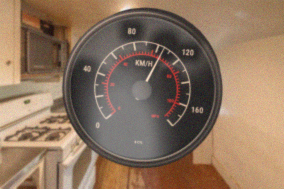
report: 105 (km/h)
